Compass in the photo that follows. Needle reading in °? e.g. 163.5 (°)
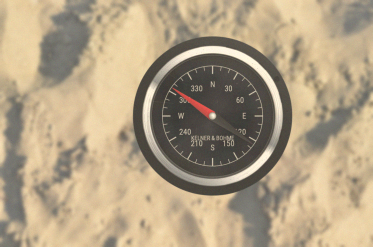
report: 305 (°)
